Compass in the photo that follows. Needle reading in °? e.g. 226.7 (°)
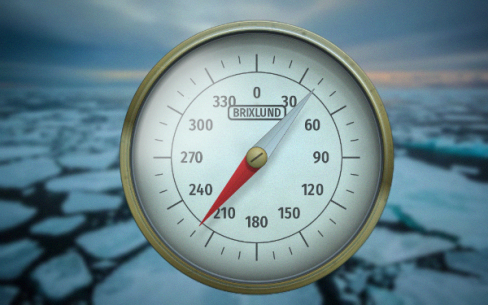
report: 220 (°)
